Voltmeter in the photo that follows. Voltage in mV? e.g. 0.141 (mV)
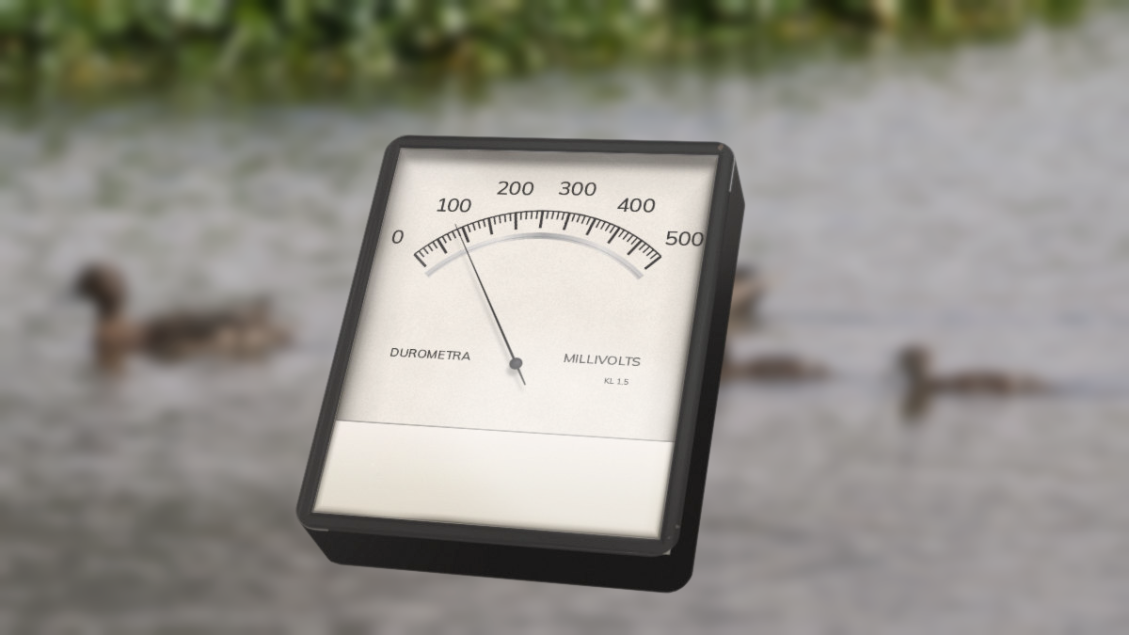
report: 90 (mV)
